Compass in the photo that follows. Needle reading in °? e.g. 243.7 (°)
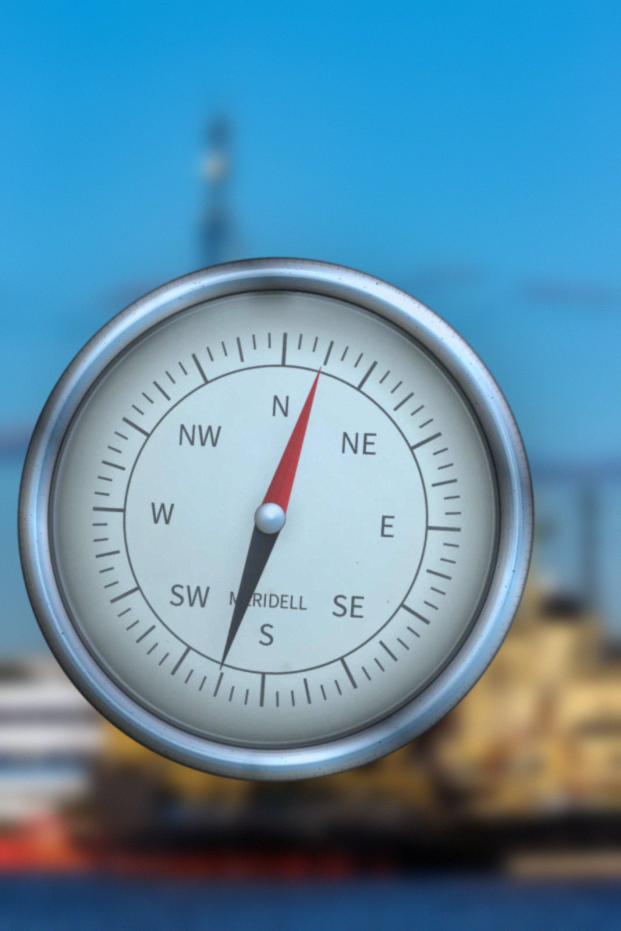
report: 15 (°)
